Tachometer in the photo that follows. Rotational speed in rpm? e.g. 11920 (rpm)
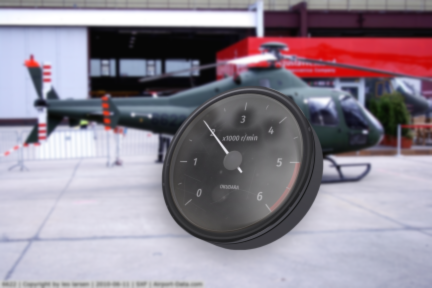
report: 2000 (rpm)
